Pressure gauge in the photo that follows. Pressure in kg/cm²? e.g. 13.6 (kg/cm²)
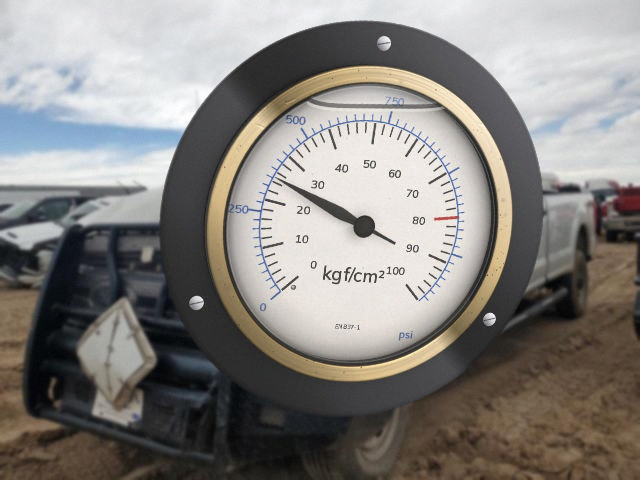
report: 25 (kg/cm²)
